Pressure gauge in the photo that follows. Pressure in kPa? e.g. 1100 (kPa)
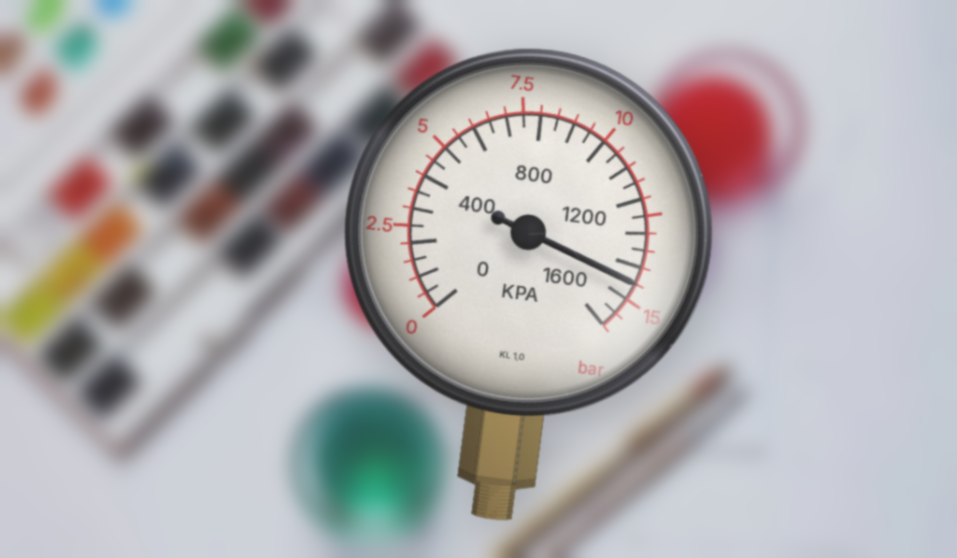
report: 1450 (kPa)
